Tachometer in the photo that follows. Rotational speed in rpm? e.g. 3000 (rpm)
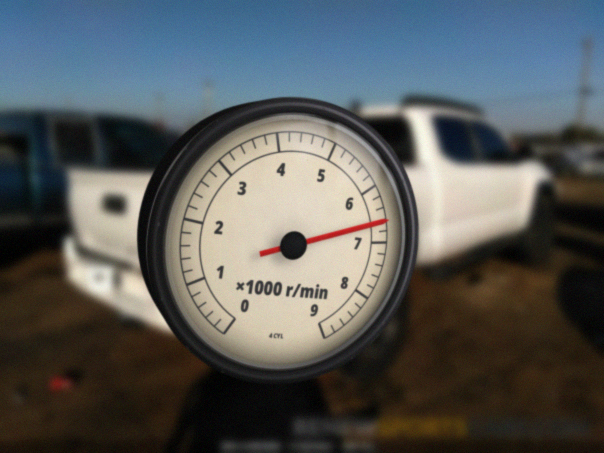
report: 6600 (rpm)
